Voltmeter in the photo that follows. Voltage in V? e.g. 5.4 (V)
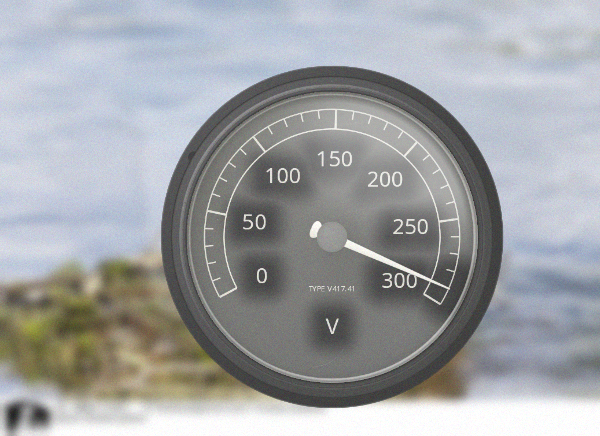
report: 290 (V)
